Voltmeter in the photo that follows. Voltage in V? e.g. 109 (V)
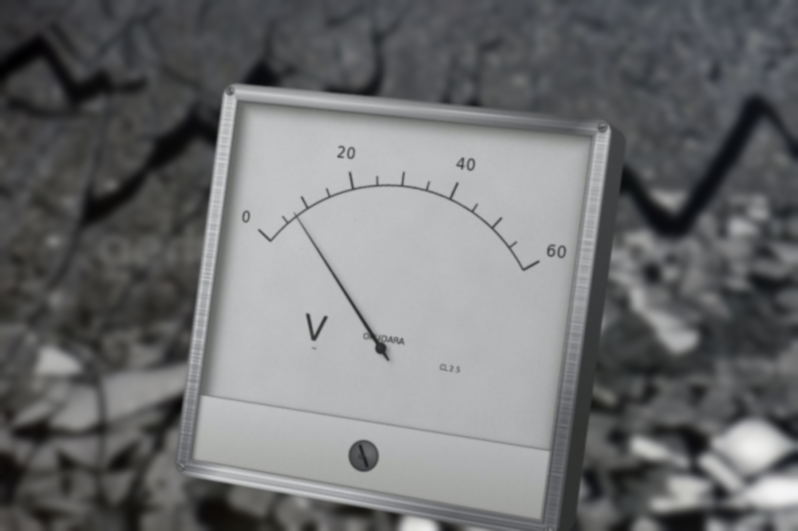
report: 7.5 (V)
